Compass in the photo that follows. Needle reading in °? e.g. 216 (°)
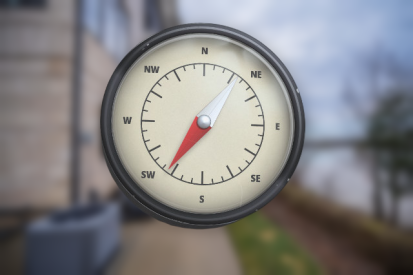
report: 215 (°)
